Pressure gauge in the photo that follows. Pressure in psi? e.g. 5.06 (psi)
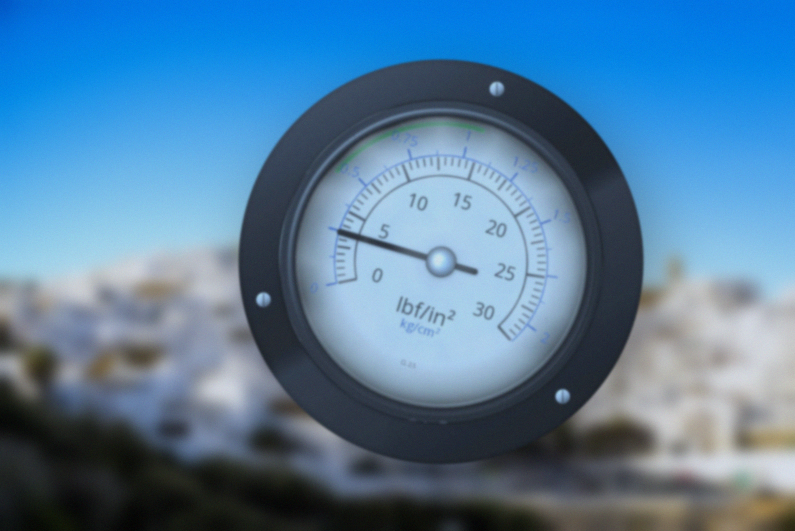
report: 3.5 (psi)
